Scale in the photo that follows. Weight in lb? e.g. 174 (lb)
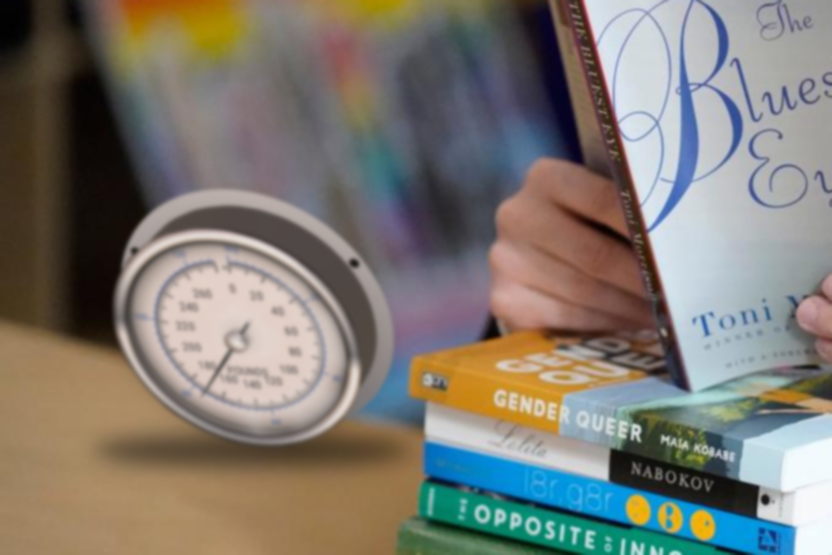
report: 170 (lb)
